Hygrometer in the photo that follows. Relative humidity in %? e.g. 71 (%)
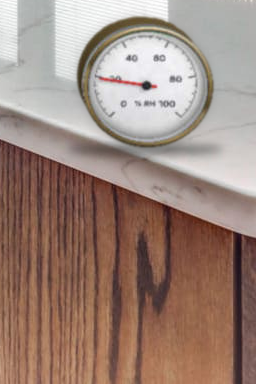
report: 20 (%)
